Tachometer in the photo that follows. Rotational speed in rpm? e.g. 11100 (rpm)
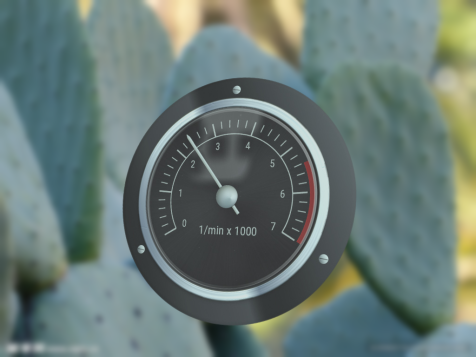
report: 2400 (rpm)
